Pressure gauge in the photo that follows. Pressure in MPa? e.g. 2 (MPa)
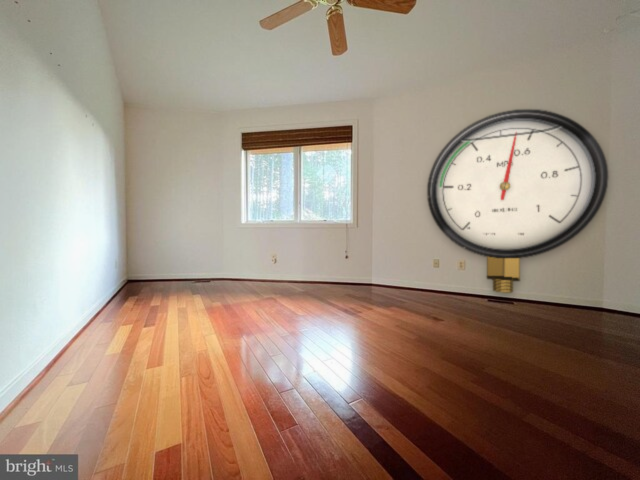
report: 0.55 (MPa)
